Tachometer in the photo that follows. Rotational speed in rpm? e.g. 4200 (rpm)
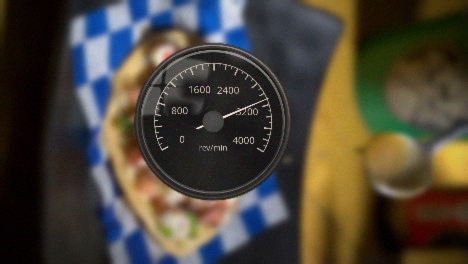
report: 3100 (rpm)
